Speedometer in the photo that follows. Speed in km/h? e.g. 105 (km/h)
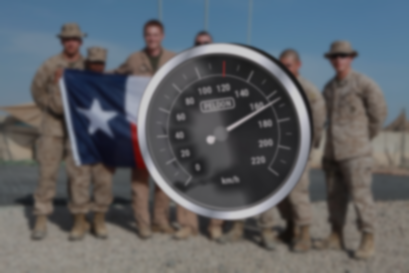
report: 165 (km/h)
